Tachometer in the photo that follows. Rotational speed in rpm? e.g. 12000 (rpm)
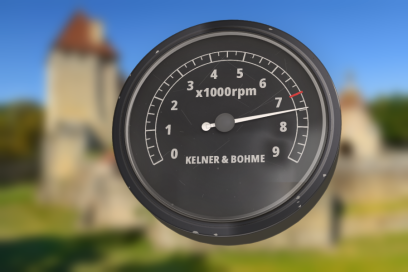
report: 7500 (rpm)
